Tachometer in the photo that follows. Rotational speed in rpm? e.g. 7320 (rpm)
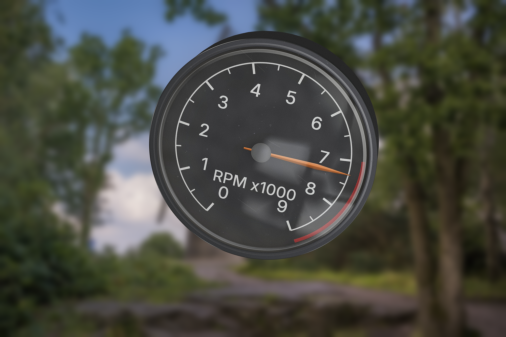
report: 7250 (rpm)
